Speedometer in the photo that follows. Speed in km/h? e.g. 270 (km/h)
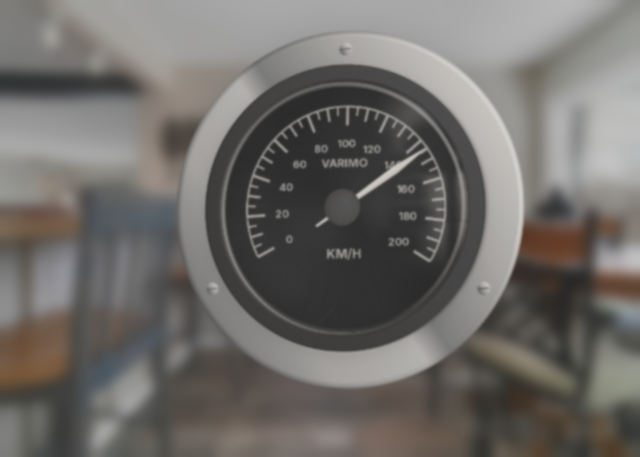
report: 145 (km/h)
